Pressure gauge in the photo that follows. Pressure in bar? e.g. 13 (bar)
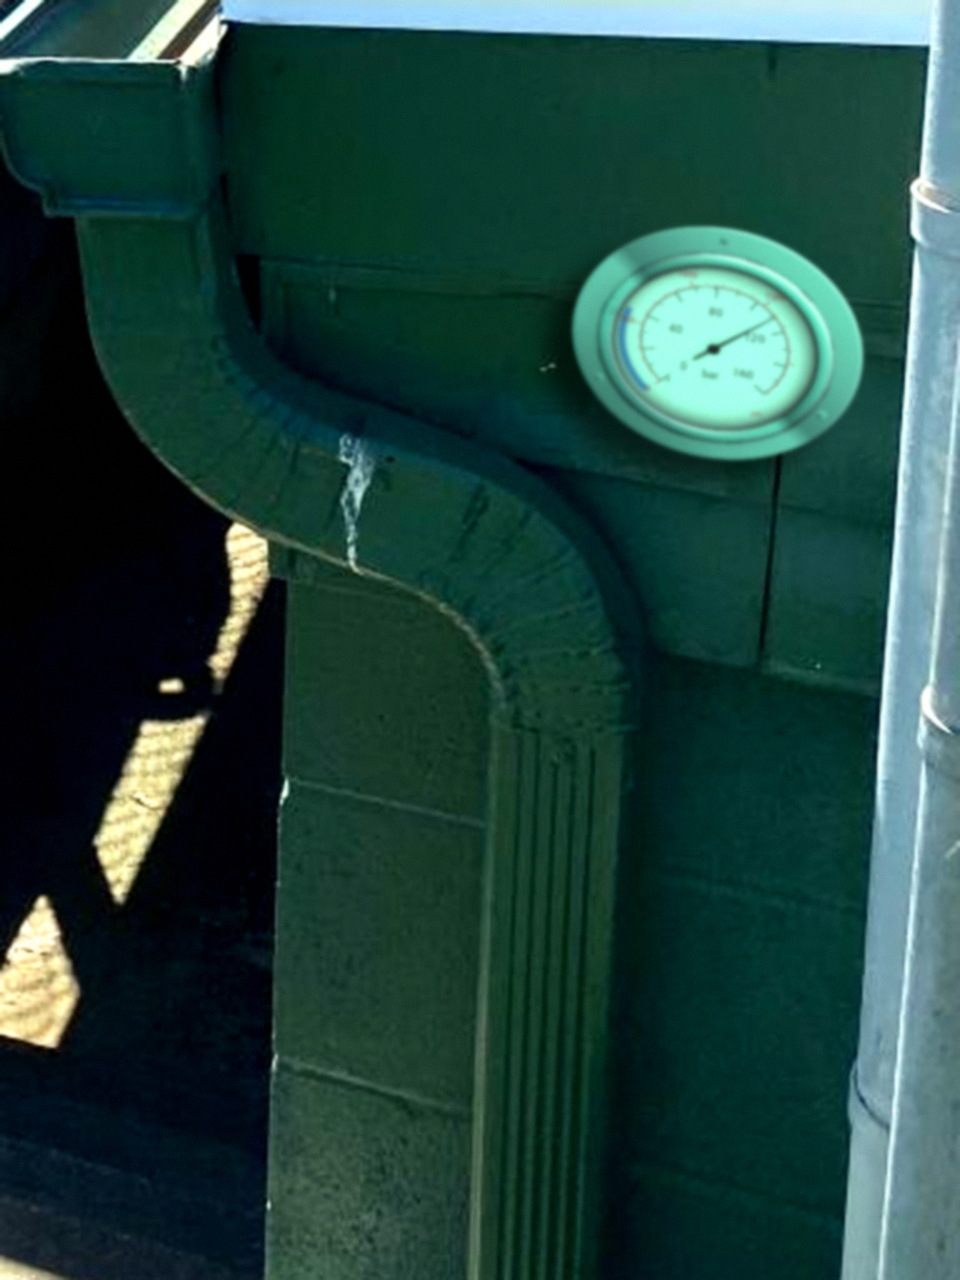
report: 110 (bar)
